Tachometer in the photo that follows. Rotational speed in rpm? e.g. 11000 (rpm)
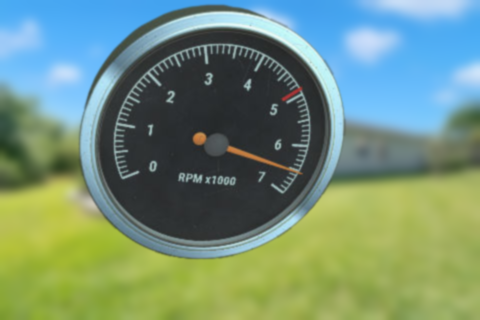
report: 6500 (rpm)
